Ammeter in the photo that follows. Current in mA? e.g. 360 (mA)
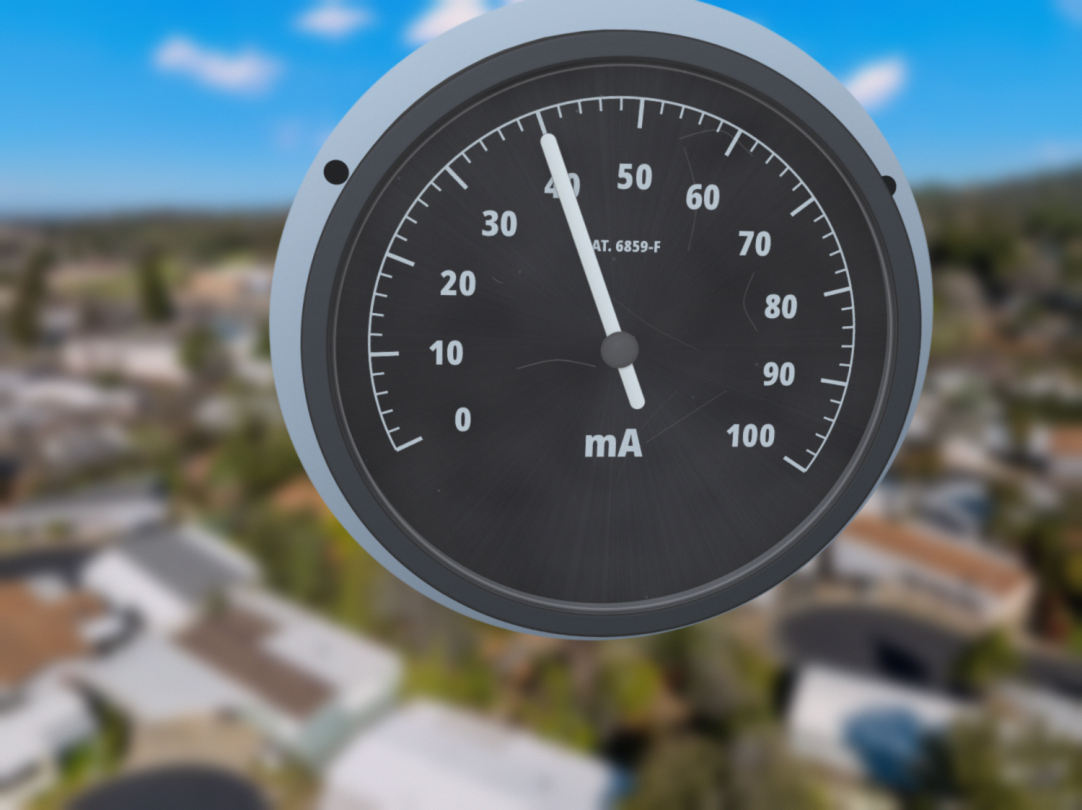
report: 40 (mA)
